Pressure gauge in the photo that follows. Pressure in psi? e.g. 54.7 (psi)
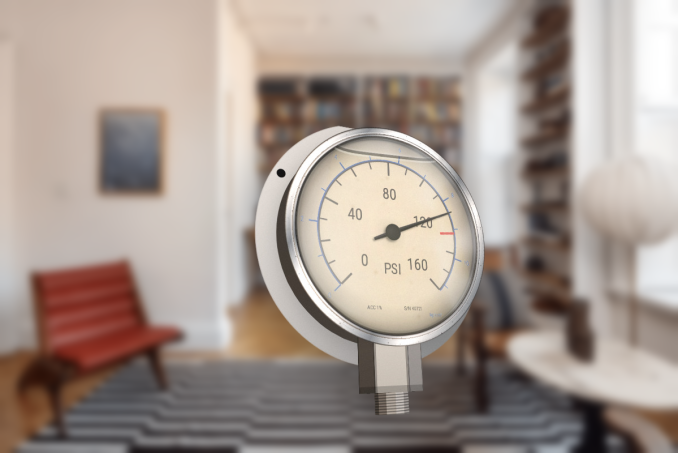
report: 120 (psi)
